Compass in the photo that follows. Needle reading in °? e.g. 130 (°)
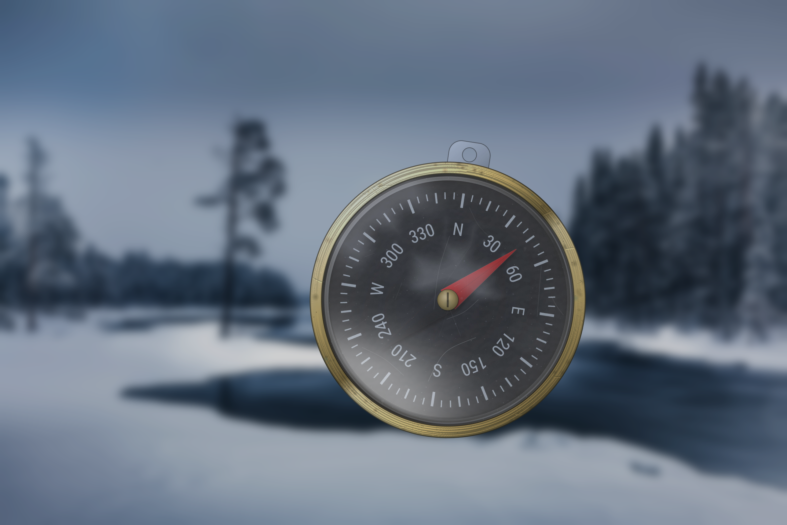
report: 45 (°)
